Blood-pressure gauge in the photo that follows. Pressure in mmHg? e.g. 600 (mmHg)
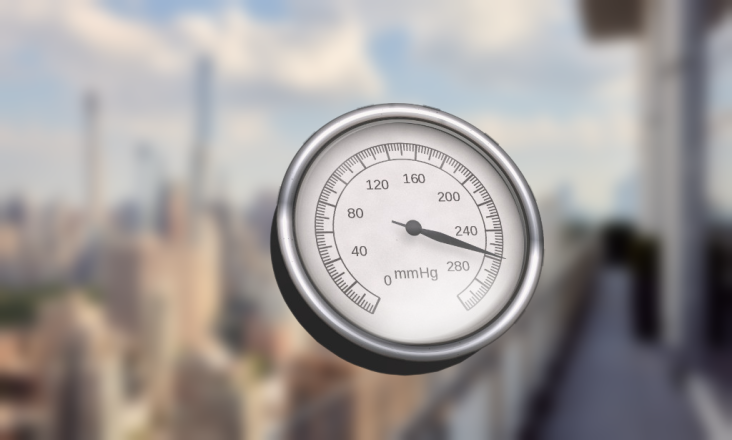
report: 260 (mmHg)
